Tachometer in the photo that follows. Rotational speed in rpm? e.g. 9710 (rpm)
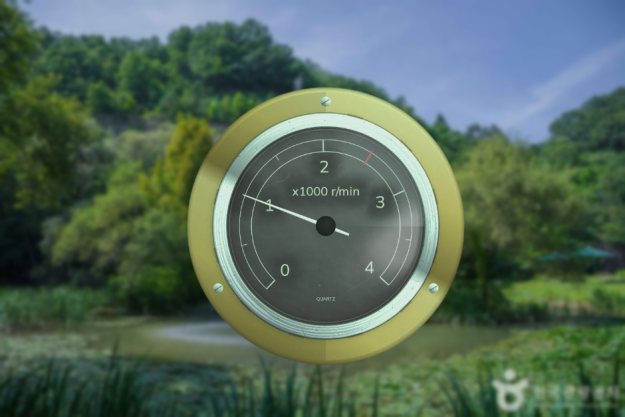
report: 1000 (rpm)
